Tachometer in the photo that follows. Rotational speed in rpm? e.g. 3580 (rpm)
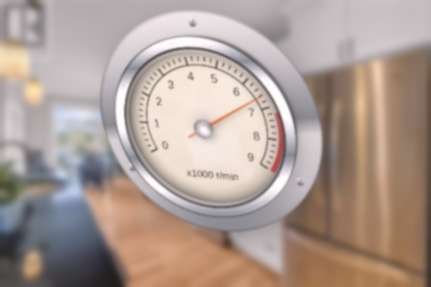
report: 6600 (rpm)
